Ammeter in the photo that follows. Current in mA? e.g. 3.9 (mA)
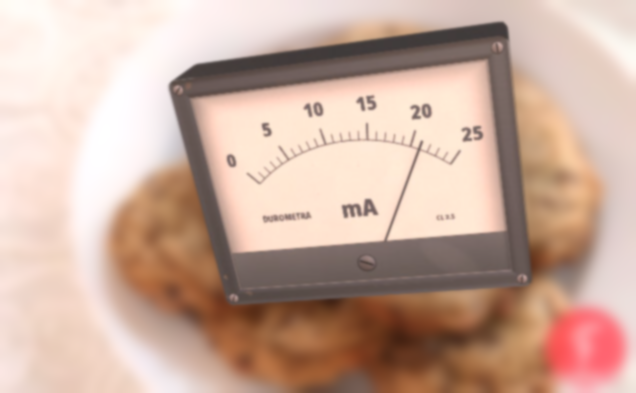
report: 21 (mA)
